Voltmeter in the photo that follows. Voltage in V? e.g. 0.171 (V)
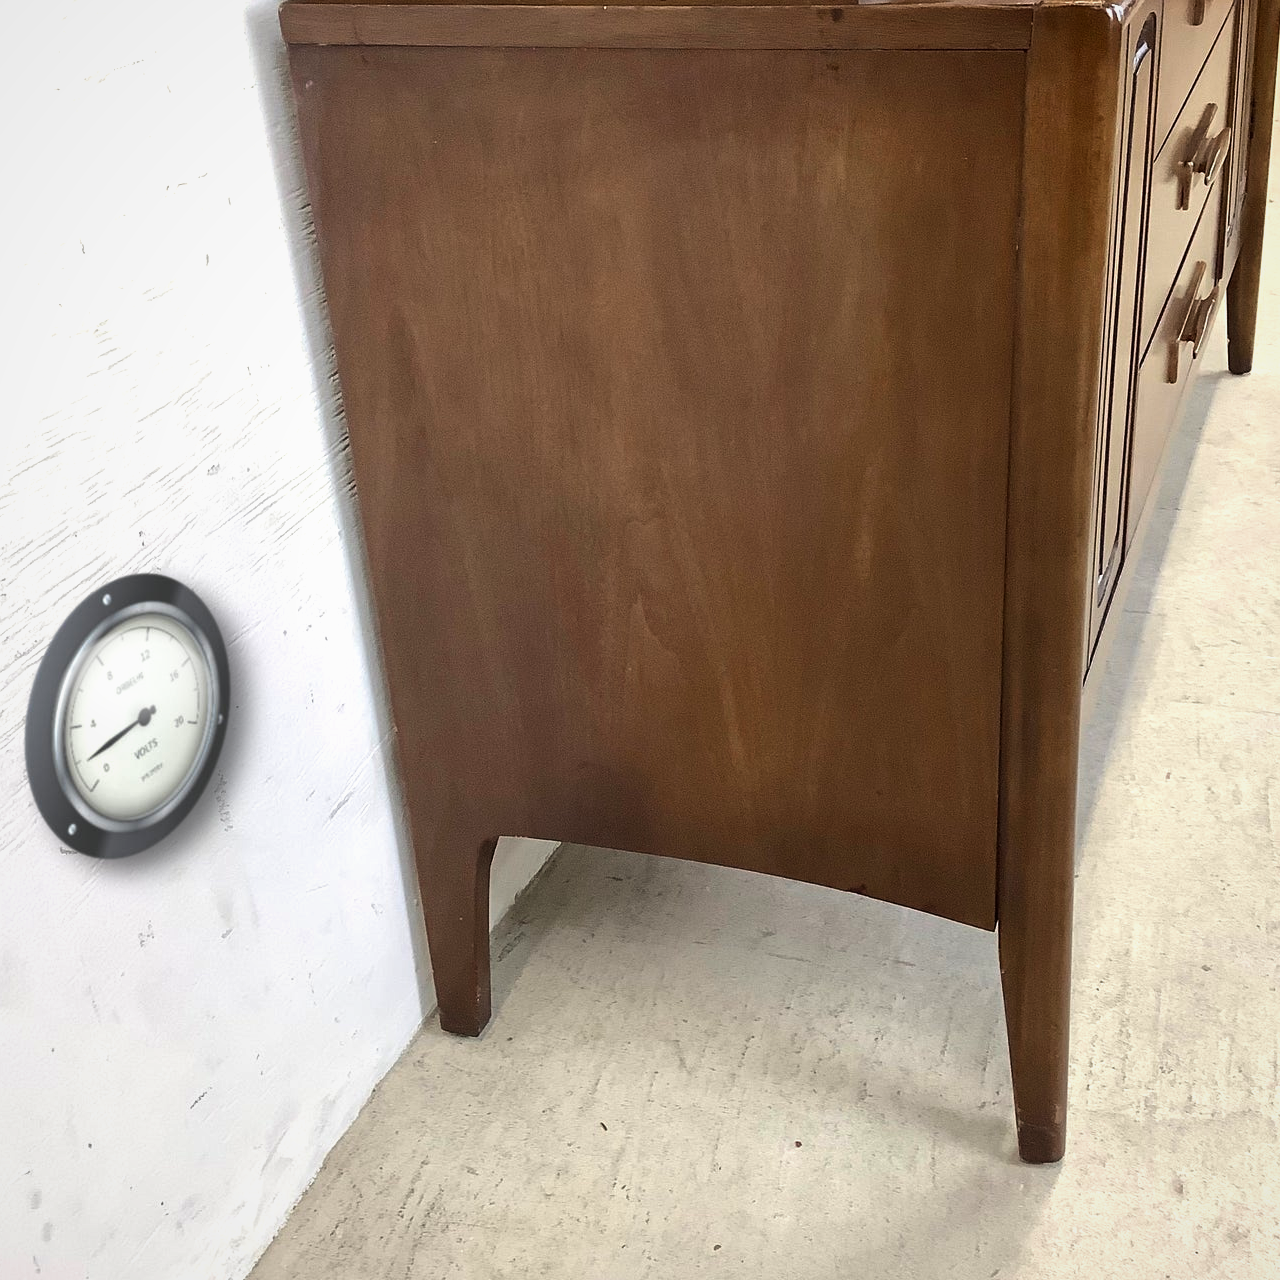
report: 2 (V)
